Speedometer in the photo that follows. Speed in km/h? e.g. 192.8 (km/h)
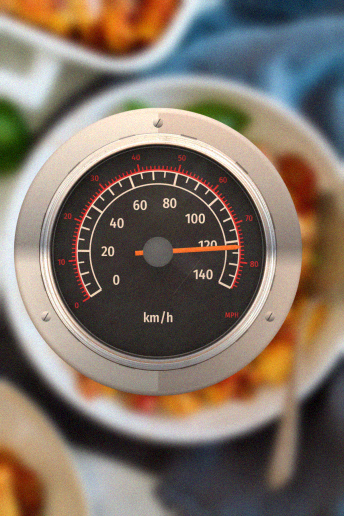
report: 122.5 (km/h)
